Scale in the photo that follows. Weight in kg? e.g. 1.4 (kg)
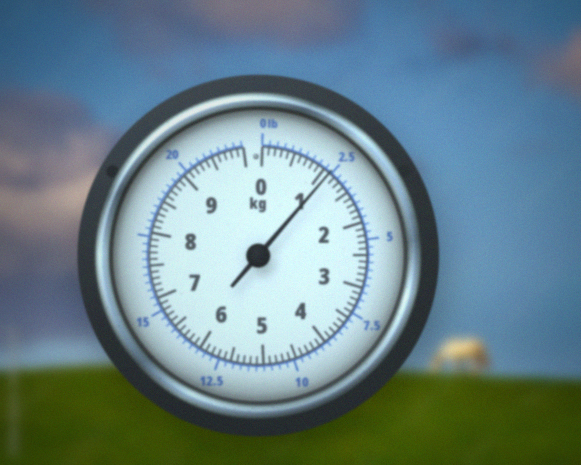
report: 1.1 (kg)
